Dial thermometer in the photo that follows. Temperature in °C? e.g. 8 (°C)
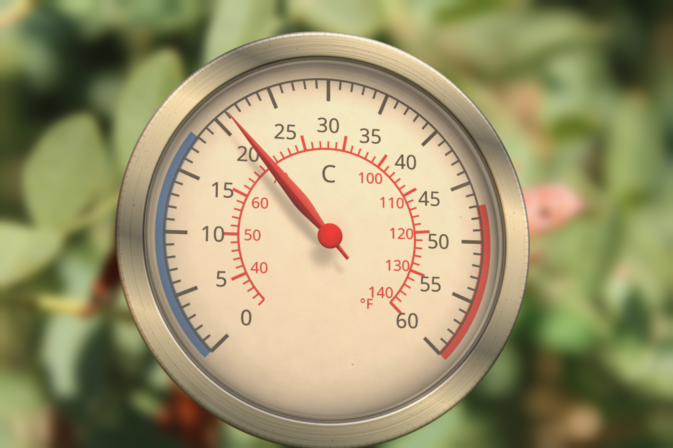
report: 21 (°C)
